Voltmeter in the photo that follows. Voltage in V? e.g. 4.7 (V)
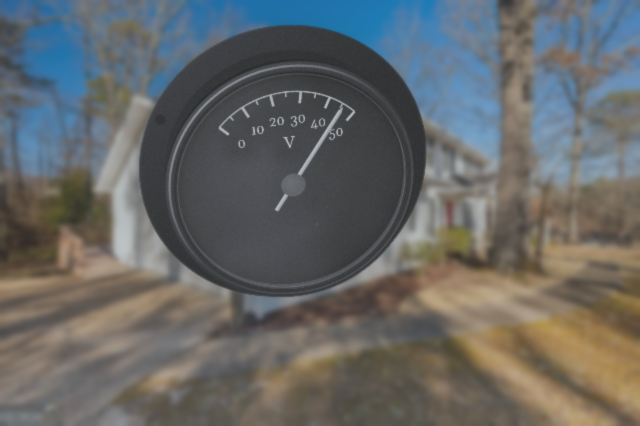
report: 45 (V)
